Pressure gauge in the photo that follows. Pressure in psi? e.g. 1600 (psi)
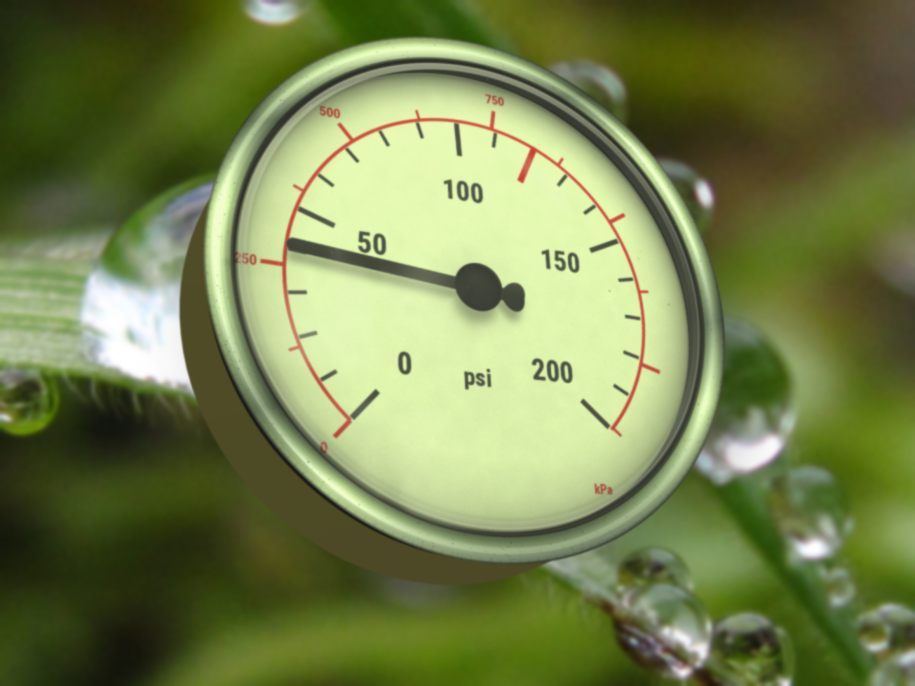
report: 40 (psi)
